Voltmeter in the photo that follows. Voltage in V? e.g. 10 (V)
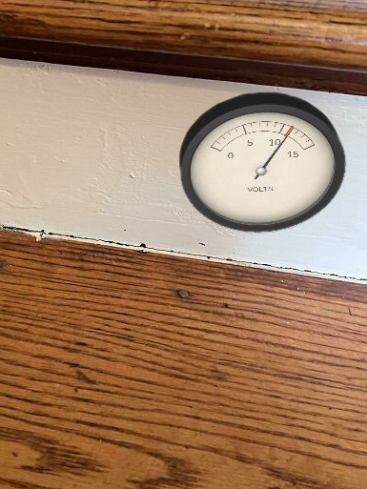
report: 11 (V)
